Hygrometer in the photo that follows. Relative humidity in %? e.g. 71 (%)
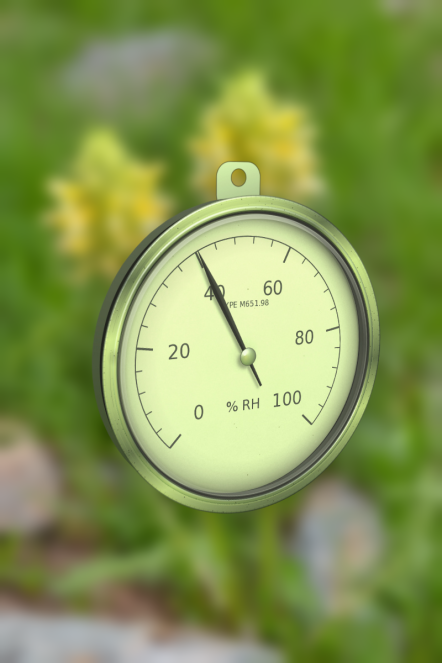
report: 40 (%)
